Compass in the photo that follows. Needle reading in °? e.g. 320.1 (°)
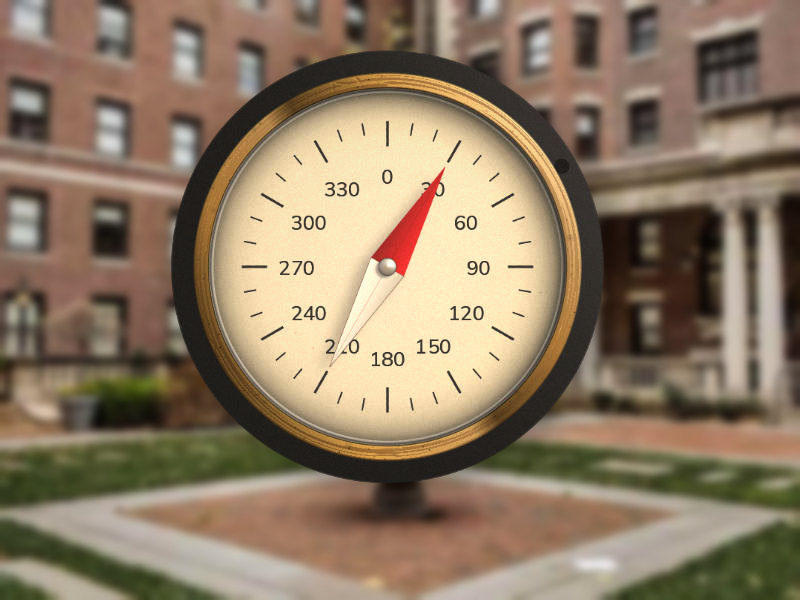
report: 30 (°)
